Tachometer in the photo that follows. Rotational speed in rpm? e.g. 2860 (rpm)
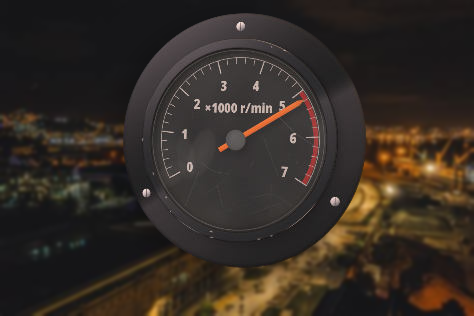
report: 5200 (rpm)
